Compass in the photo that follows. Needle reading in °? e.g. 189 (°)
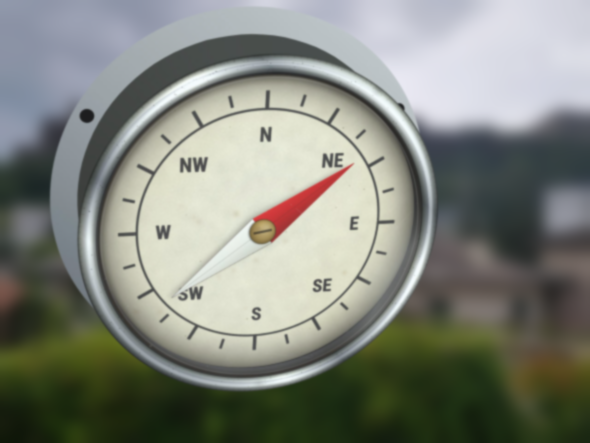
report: 52.5 (°)
